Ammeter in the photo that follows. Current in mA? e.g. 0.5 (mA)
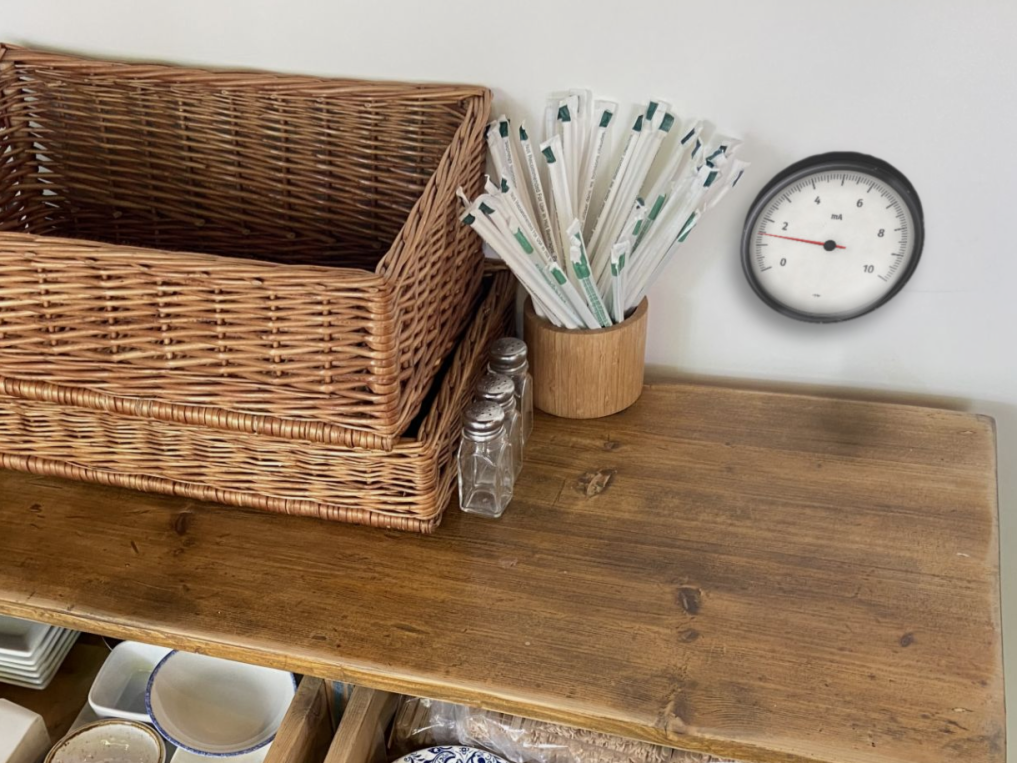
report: 1.5 (mA)
